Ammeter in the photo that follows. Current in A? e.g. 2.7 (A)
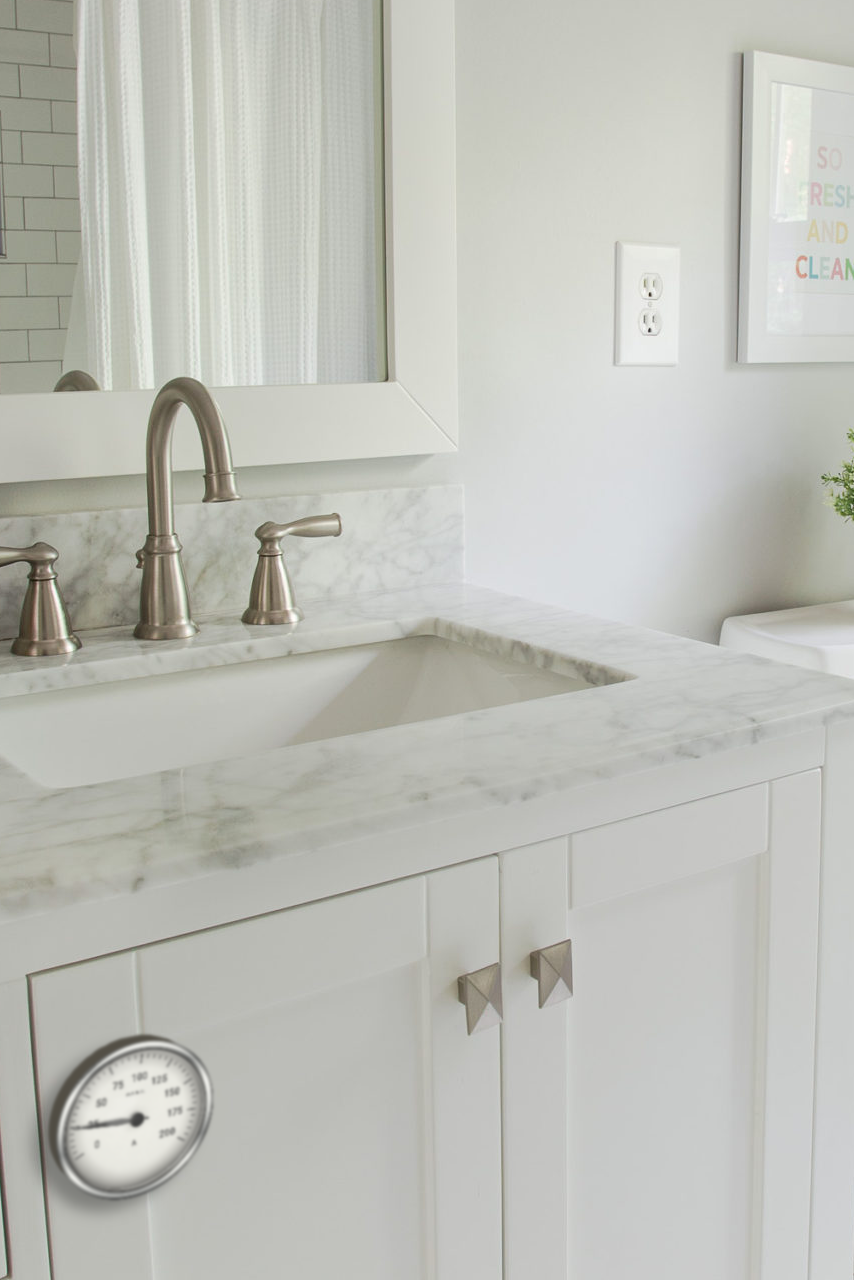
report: 25 (A)
